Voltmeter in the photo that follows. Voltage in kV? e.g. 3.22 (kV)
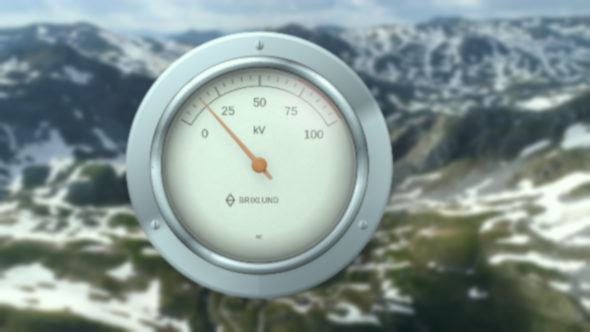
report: 15 (kV)
